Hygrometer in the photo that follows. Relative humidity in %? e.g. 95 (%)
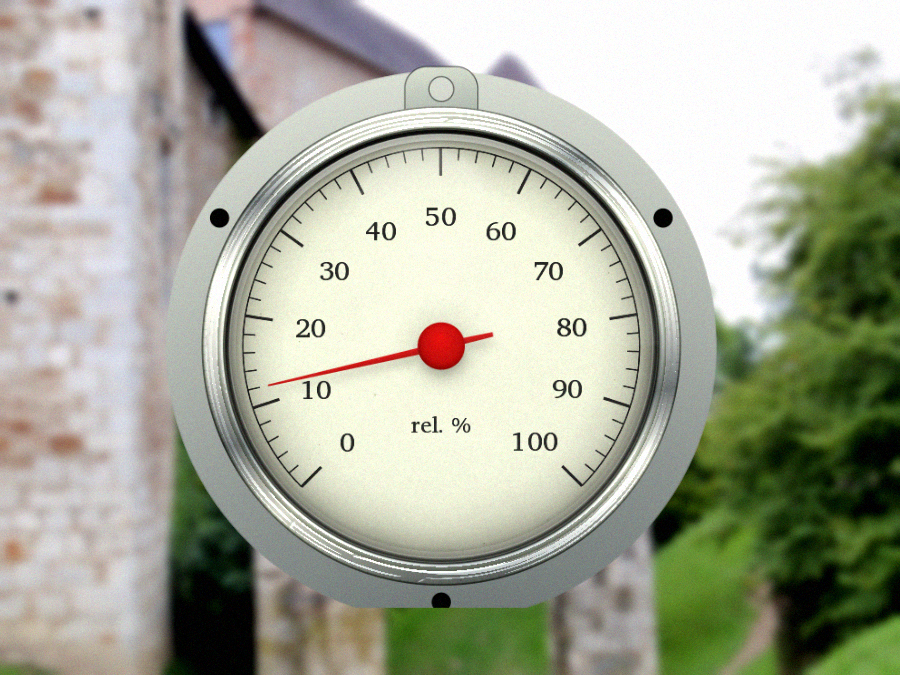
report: 12 (%)
